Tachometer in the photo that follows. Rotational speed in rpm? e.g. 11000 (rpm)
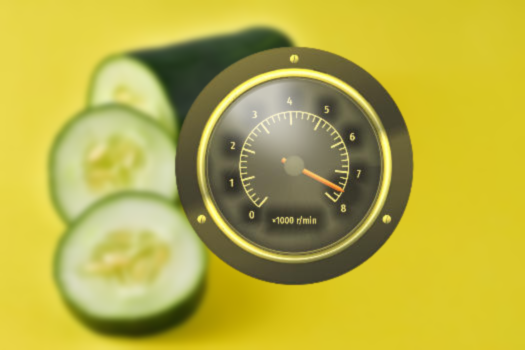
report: 7600 (rpm)
